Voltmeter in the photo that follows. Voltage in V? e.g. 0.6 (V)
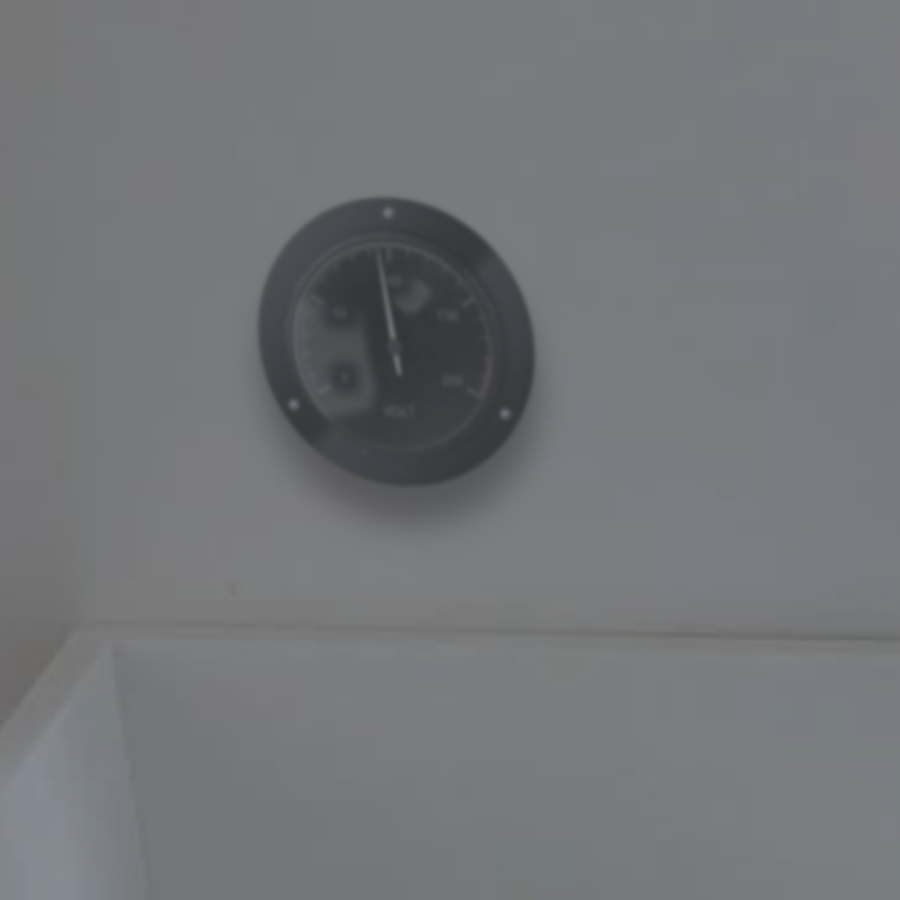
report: 95 (V)
